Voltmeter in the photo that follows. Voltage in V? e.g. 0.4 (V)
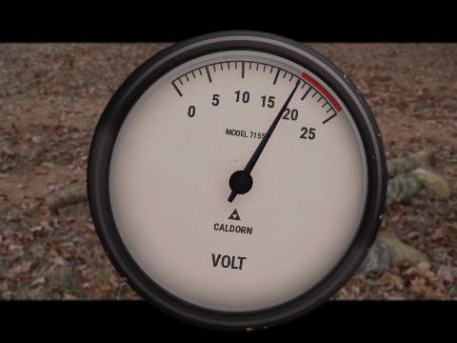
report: 18 (V)
